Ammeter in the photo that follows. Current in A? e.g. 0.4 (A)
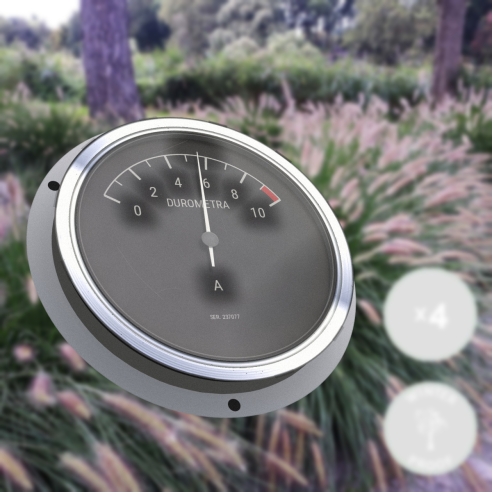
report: 5.5 (A)
